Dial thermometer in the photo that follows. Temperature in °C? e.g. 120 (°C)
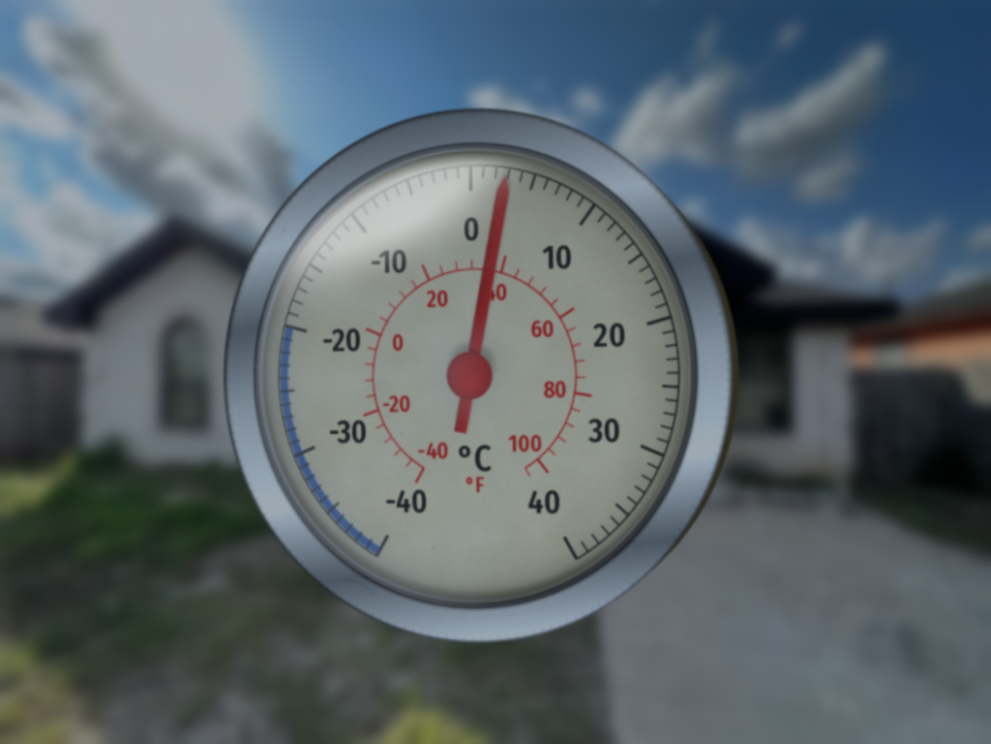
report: 3 (°C)
